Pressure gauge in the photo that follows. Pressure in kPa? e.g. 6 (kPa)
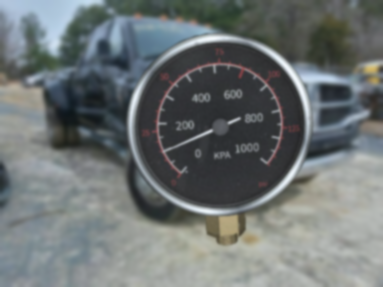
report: 100 (kPa)
